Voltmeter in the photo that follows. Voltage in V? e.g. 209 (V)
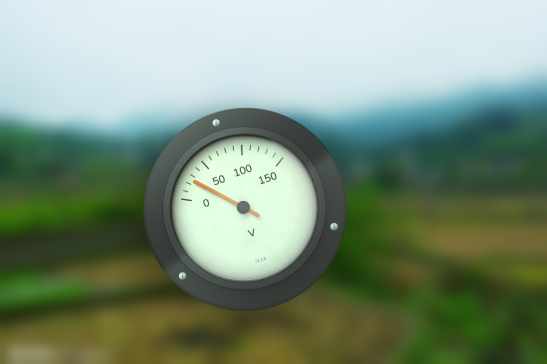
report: 25 (V)
